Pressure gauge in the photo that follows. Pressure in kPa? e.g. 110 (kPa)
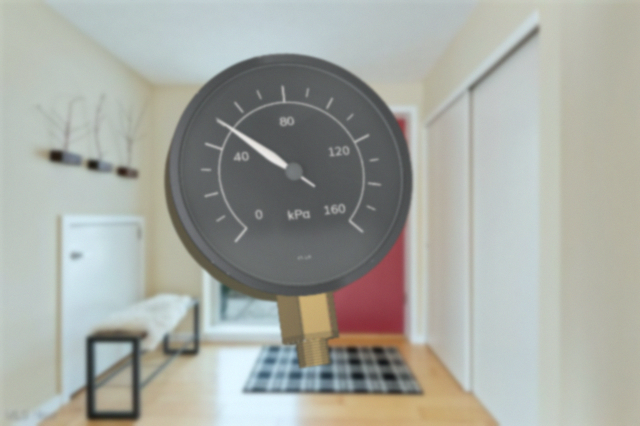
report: 50 (kPa)
